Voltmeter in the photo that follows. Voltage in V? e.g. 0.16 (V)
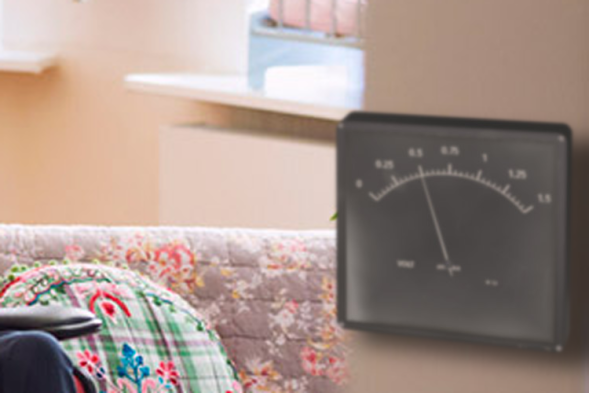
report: 0.5 (V)
